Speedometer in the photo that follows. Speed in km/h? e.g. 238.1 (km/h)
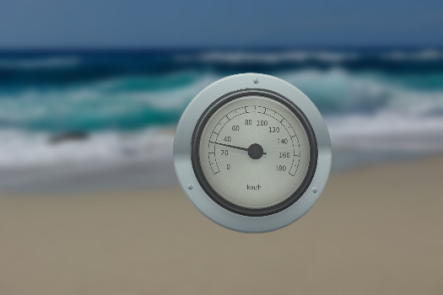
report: 30 (km/h)
